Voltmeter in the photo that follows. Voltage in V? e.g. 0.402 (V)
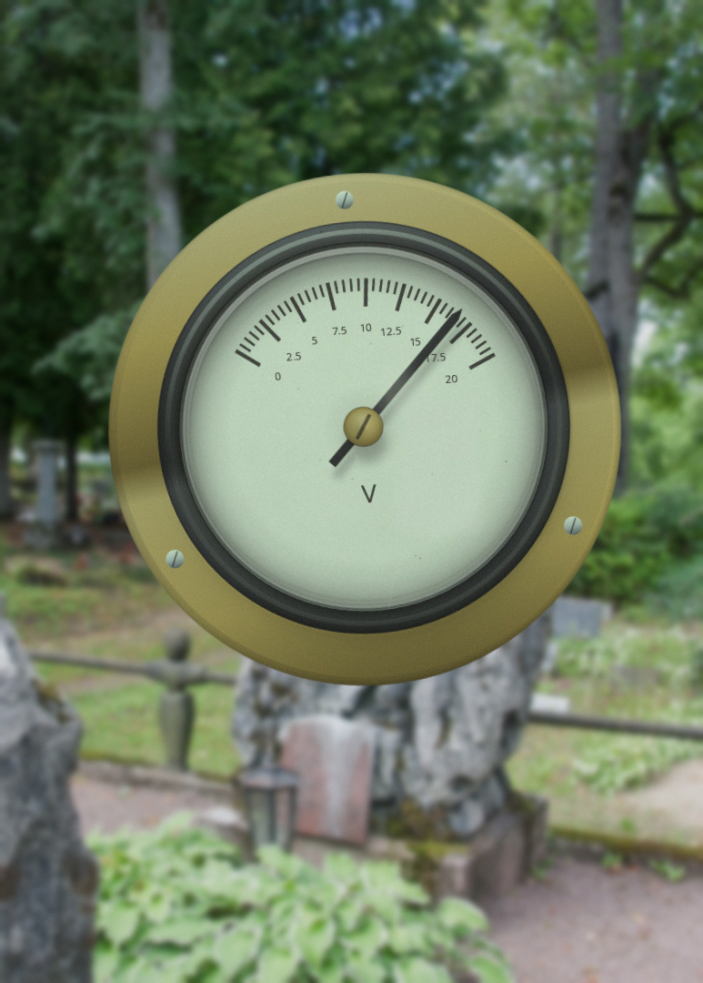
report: 16.5 (V)
